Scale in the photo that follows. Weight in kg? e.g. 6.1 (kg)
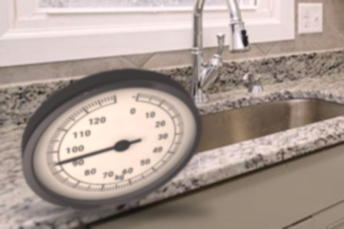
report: 95 (kg)
